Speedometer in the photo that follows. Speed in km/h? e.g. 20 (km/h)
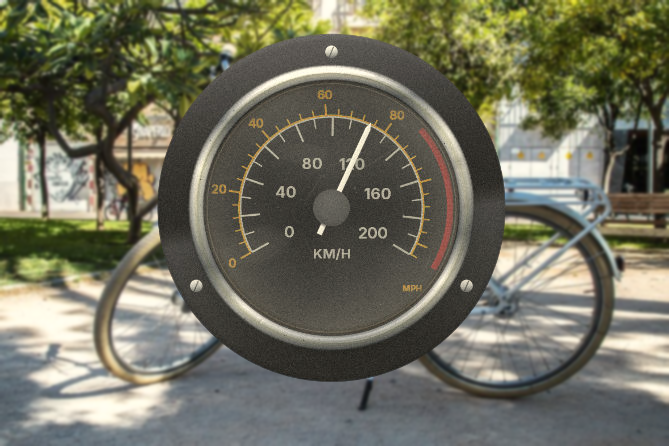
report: 120 (km/h)
